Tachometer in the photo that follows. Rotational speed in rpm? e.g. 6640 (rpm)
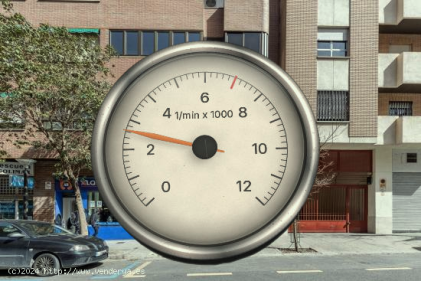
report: 2600 (rpm)
